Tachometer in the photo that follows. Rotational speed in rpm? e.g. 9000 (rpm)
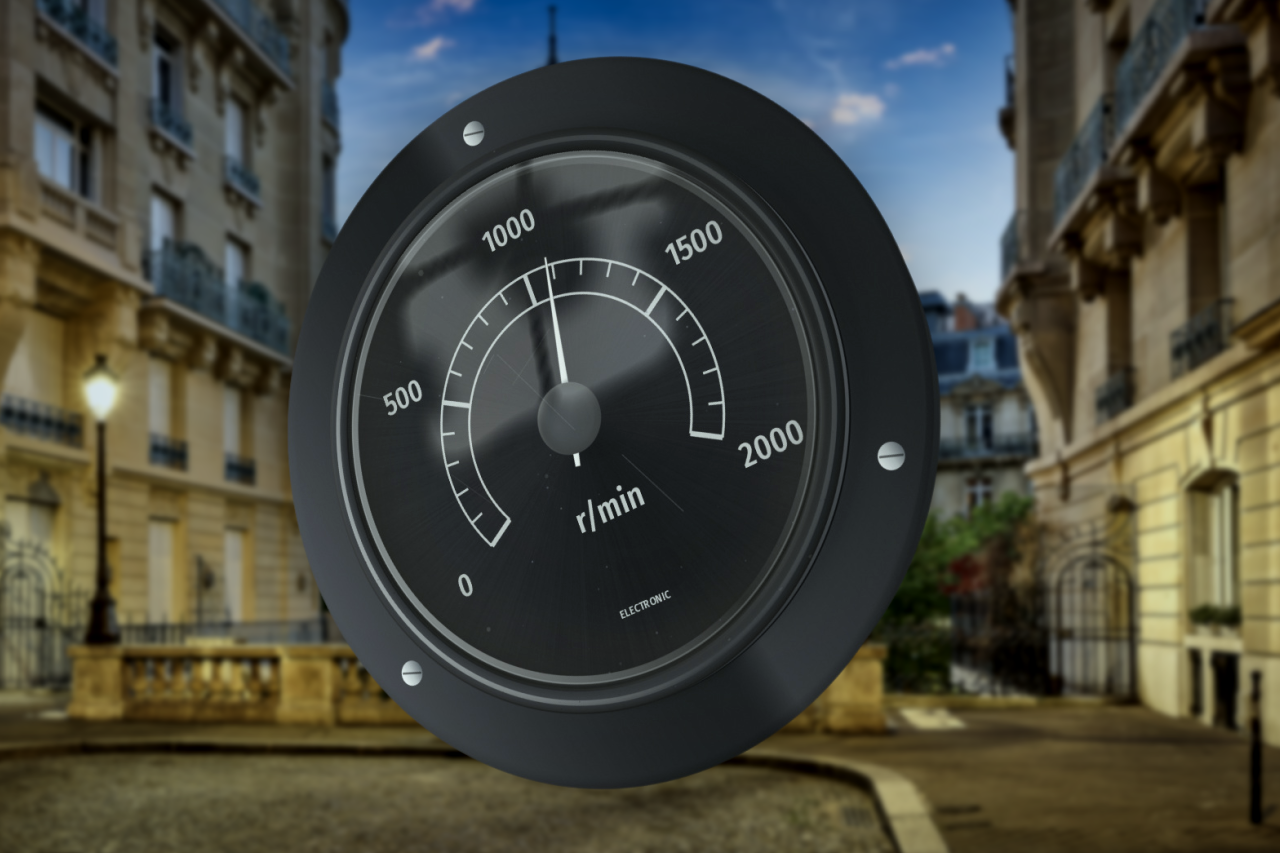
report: 1100 (rpm)
